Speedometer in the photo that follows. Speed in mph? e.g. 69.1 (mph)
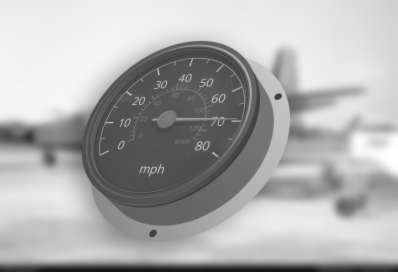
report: 70 (mph)
